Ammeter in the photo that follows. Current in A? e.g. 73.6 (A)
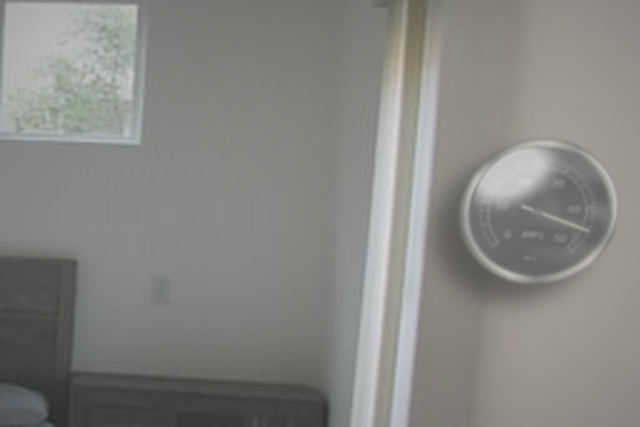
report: 45 (A)
